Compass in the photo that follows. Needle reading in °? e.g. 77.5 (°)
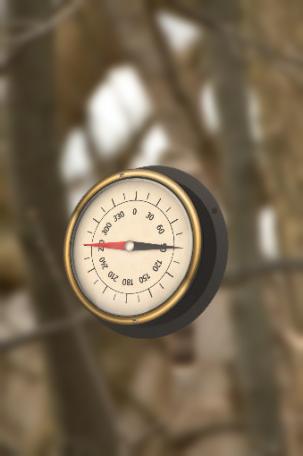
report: 270 (°)
